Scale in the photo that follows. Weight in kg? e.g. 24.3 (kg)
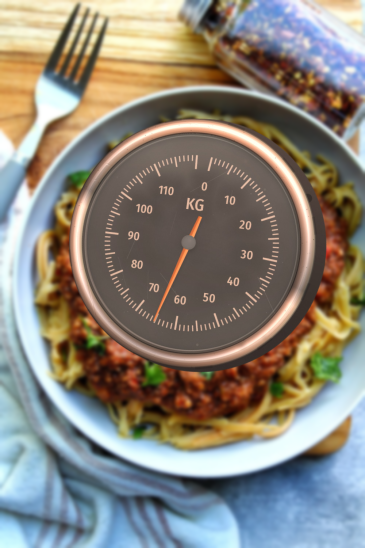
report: 65 (kg)
